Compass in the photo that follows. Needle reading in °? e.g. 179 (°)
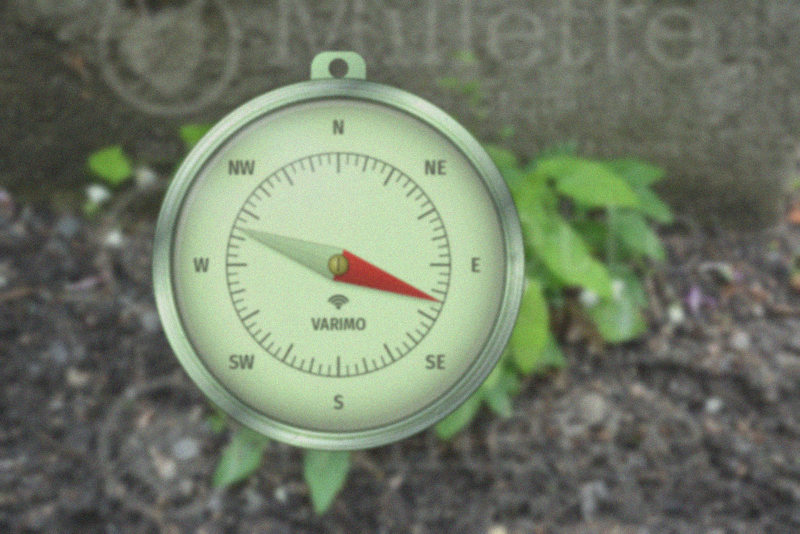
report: 110 (°)
